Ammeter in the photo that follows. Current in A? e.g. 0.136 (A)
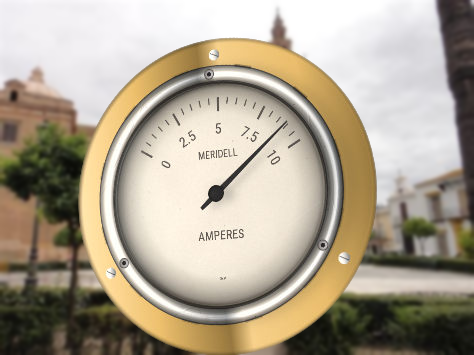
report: 9 (A)
